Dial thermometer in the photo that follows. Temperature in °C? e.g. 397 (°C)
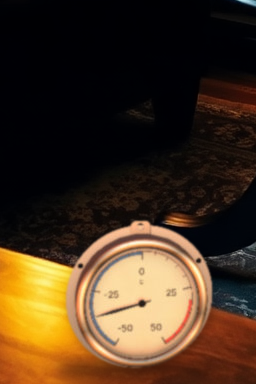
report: -35 (°C)
